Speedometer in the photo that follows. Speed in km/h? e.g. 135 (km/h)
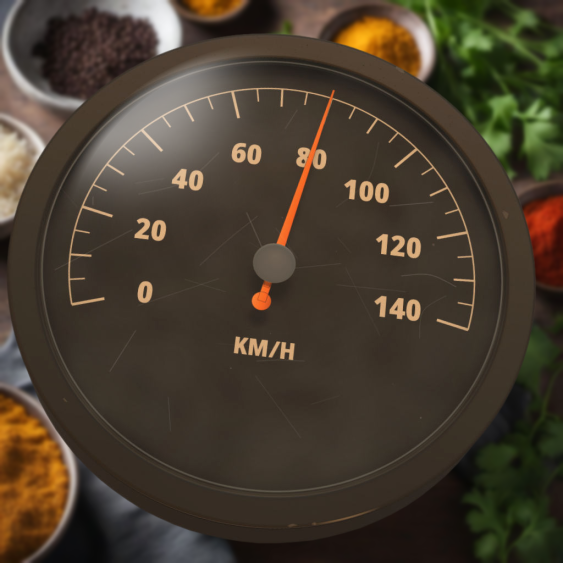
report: 80 (km/h)
